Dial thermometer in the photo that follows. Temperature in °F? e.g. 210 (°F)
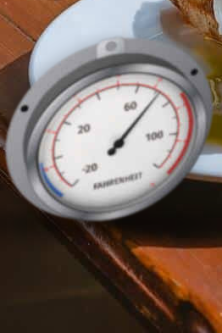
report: 70 (°F)
